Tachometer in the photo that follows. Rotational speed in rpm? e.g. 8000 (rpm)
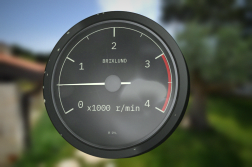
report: 500 (rpm)
